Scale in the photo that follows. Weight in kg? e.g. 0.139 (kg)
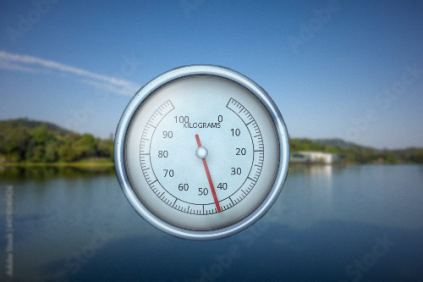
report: 45 (kg)
